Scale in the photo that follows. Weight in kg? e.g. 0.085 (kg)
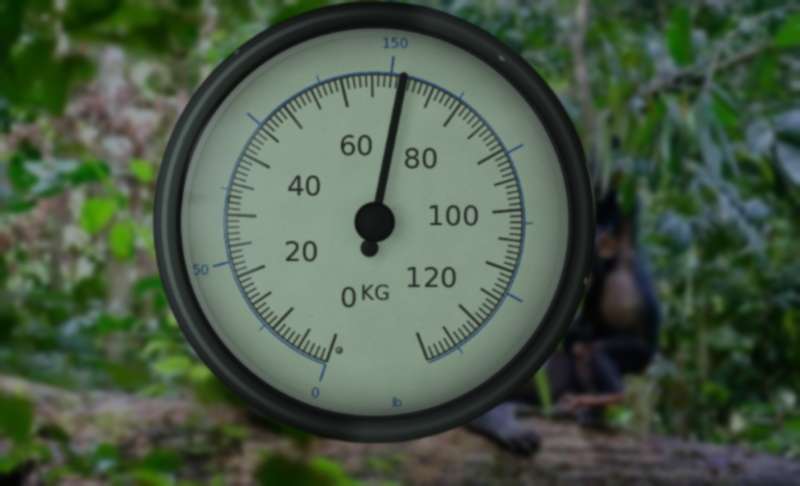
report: 70 (kg)
